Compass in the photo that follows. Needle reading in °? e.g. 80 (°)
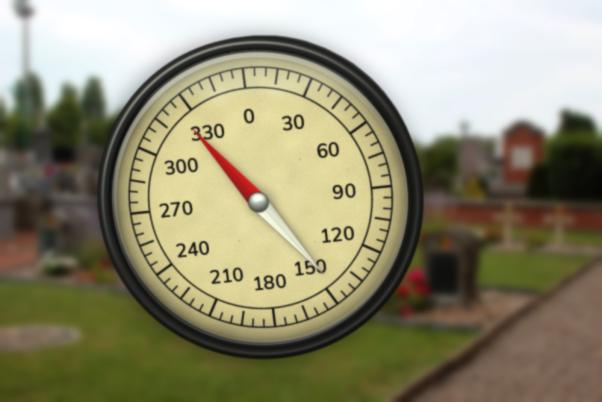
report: 325 (°)
